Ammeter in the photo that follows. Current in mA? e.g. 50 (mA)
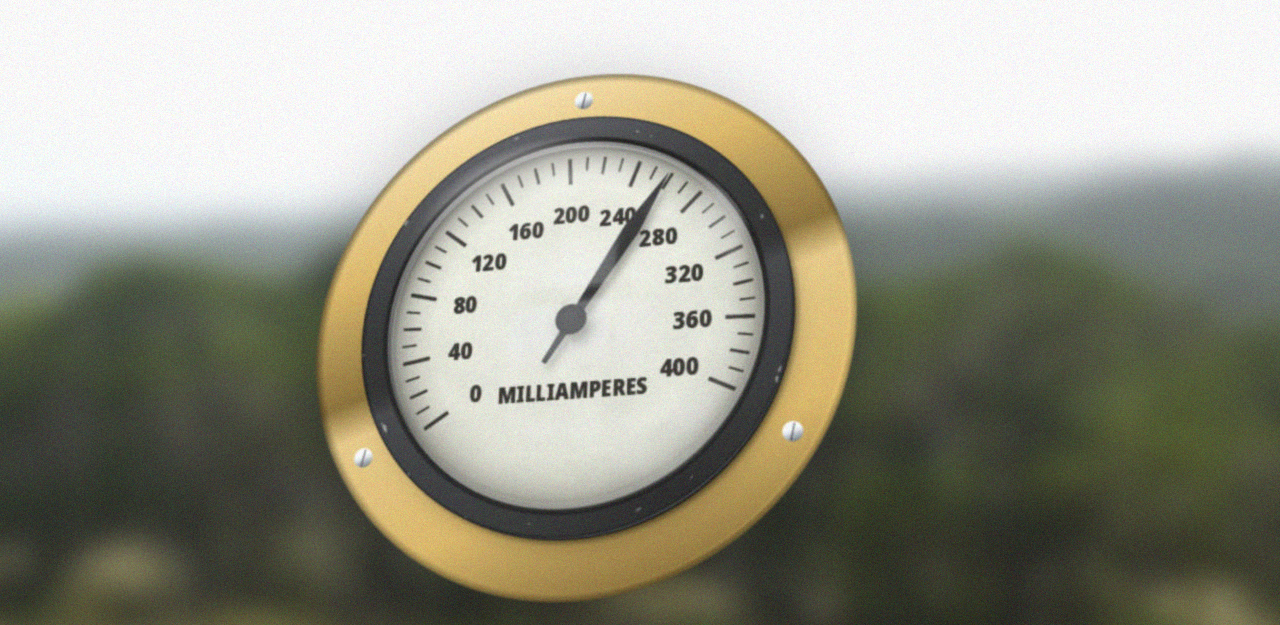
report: 260 (mA)
